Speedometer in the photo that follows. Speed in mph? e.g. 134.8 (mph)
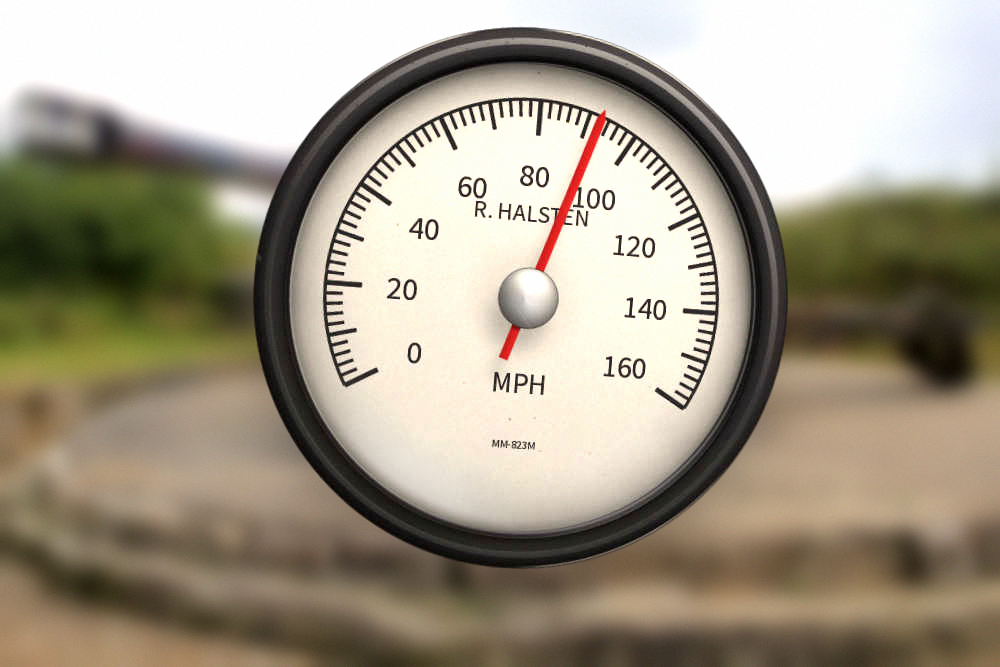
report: 92 (mph)
